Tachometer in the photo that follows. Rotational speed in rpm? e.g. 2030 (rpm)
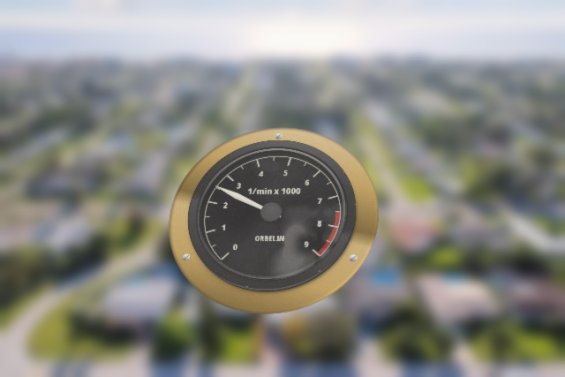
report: 2500 (rpm)
